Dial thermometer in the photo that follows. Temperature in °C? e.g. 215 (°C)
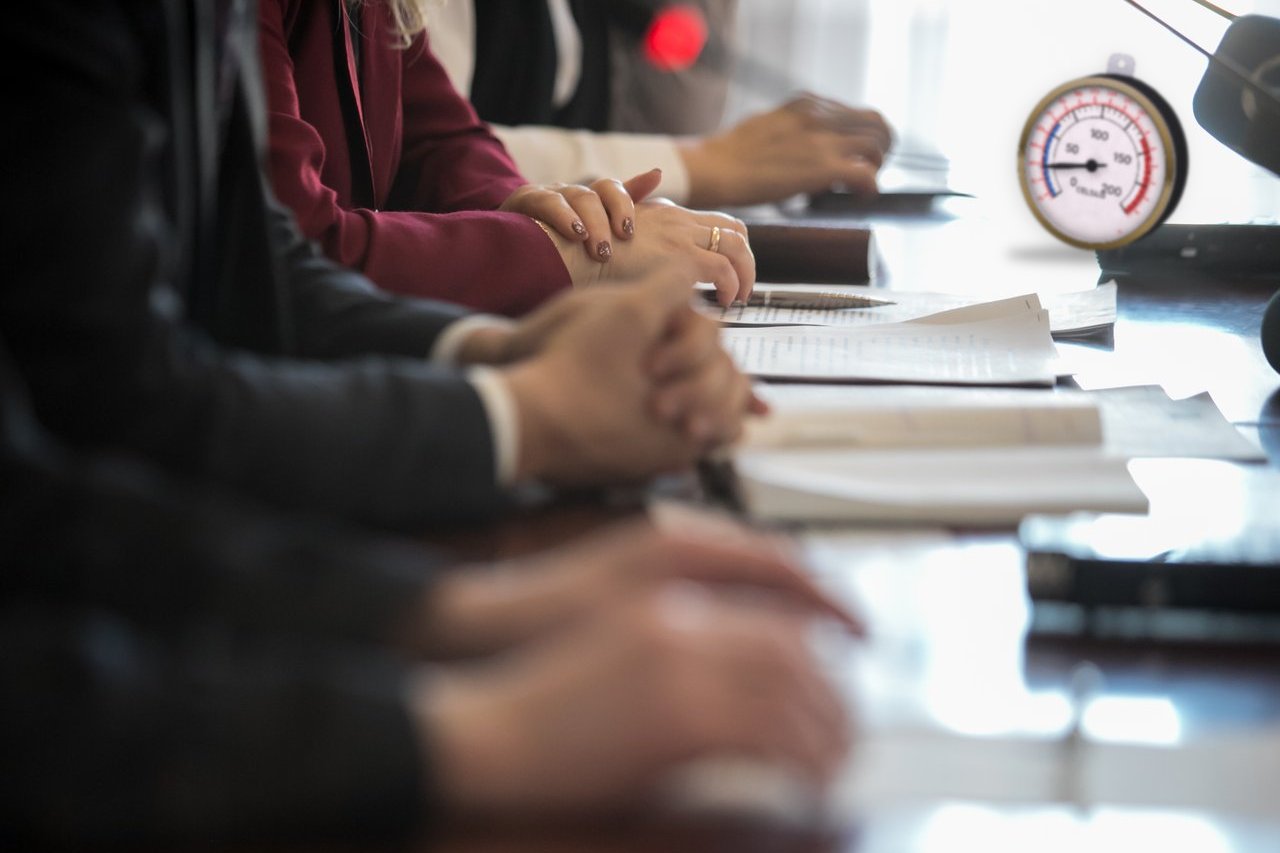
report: 25 (°C)
